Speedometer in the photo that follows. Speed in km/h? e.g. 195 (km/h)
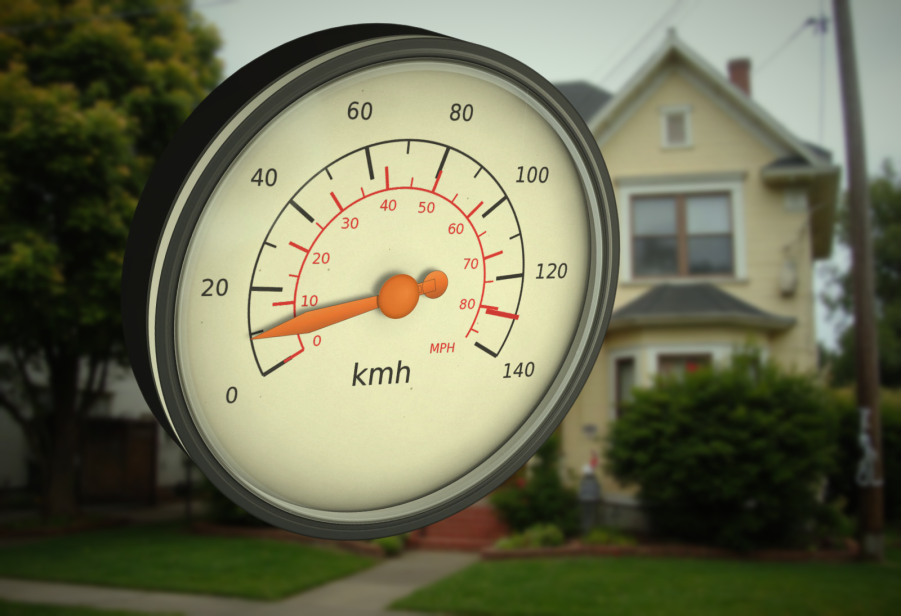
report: 10 (km/h)
